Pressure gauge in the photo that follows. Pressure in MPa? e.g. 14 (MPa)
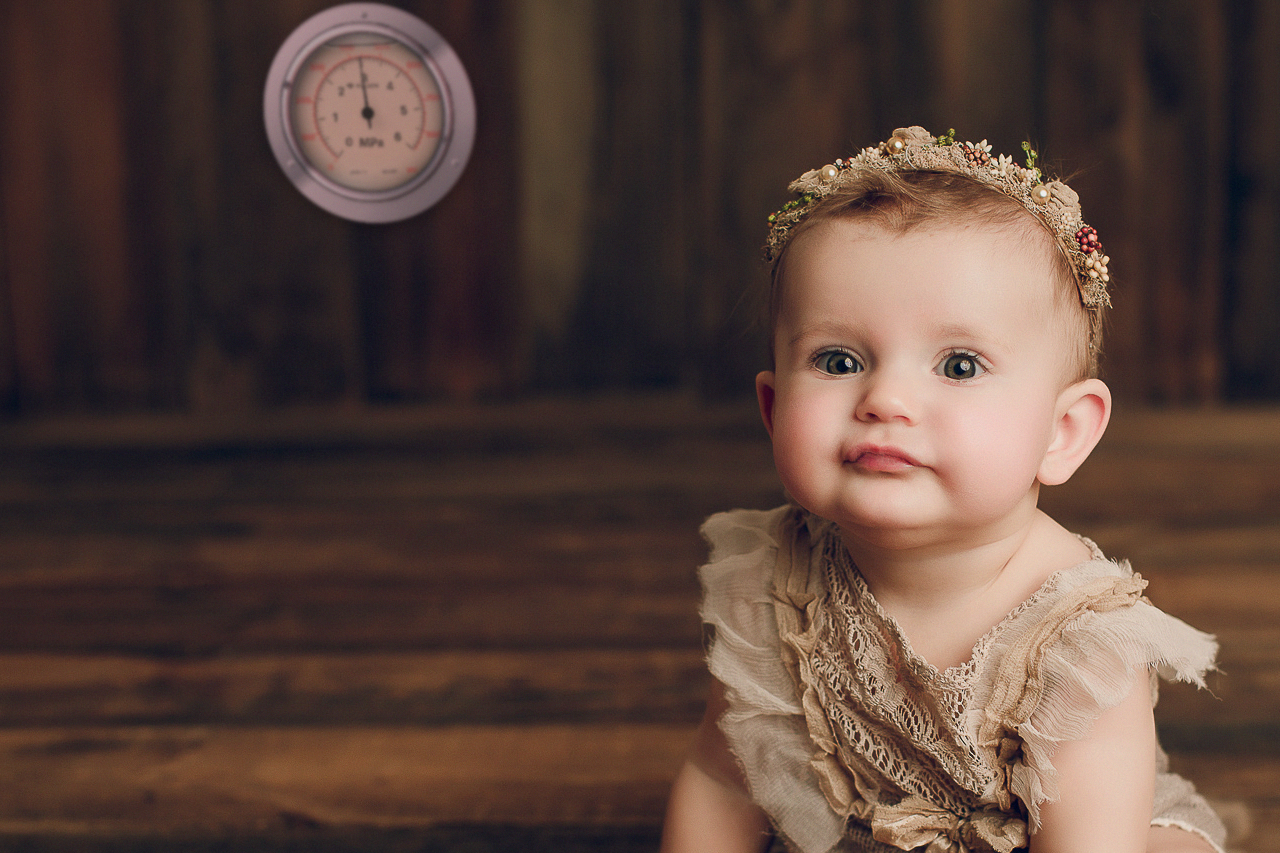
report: 3 (MPa)
